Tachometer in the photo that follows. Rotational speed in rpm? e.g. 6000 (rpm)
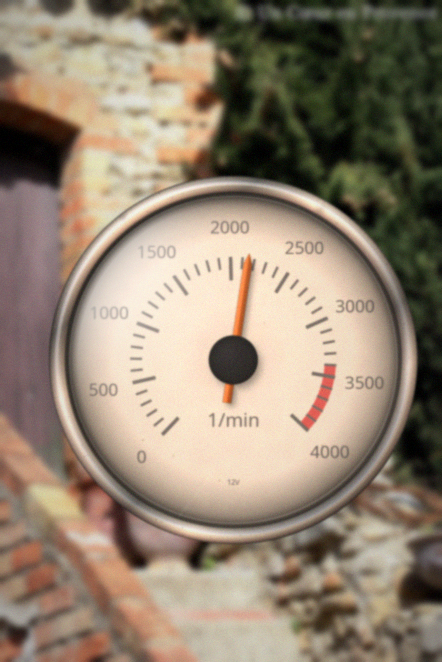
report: 2150 (rpm)
